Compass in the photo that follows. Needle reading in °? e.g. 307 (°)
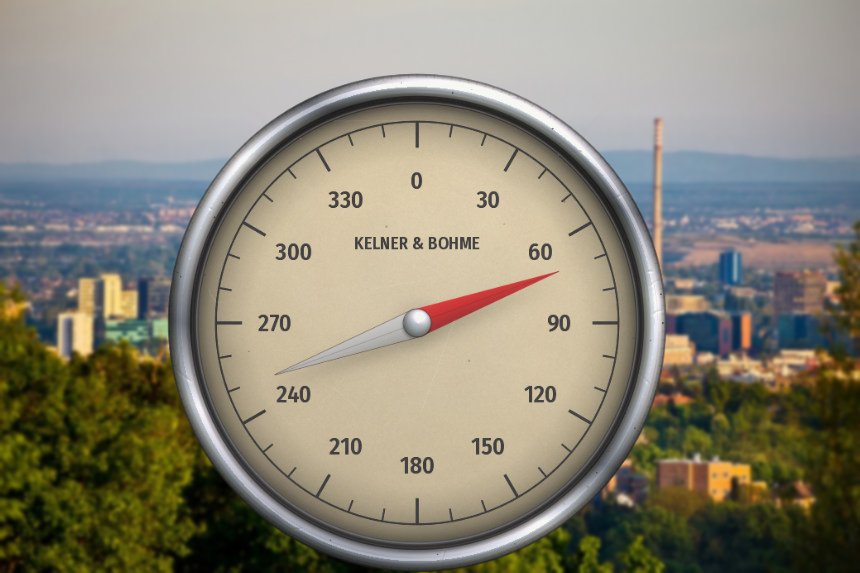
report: 70 (°)
